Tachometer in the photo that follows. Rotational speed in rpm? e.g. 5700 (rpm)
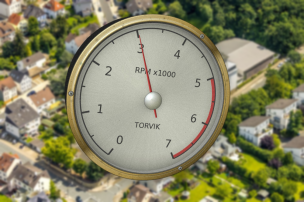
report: 3000 (rpm)
